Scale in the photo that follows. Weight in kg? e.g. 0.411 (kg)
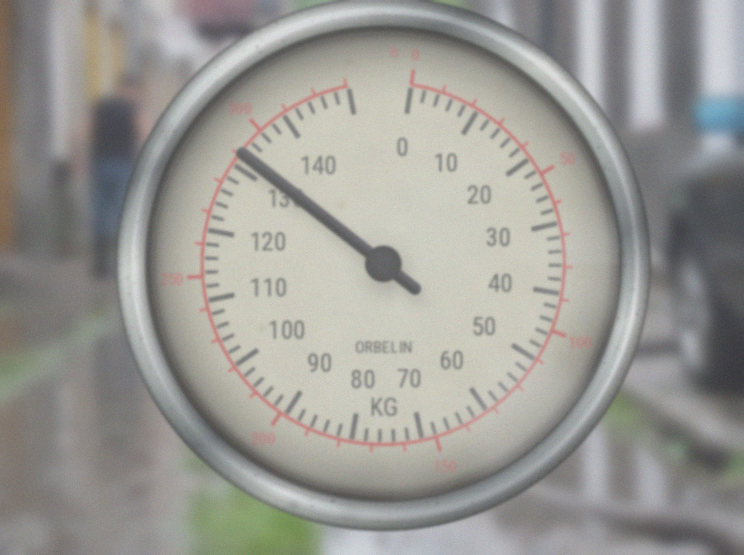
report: 132 (kg)
